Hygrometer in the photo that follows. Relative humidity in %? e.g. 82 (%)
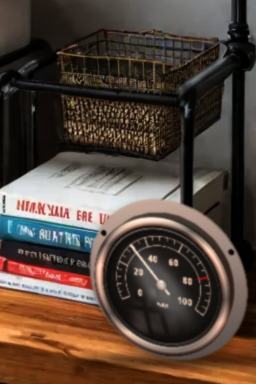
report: 32 (%)
